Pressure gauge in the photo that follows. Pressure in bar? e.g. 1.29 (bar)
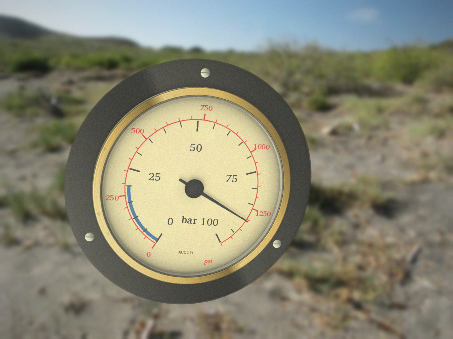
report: 90 (bar)
